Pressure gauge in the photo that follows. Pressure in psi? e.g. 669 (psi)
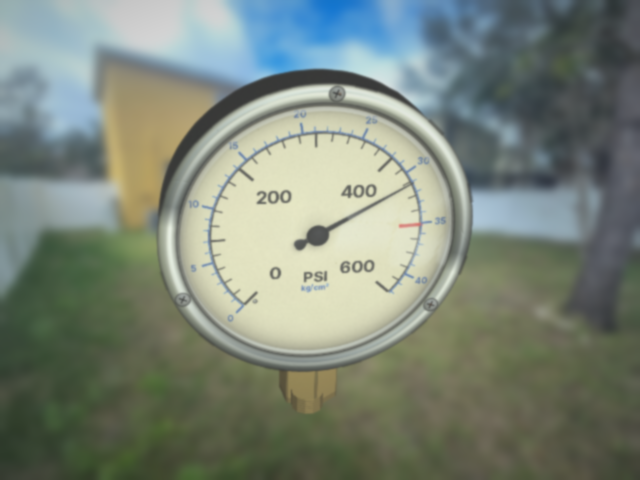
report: 440 (psi)
